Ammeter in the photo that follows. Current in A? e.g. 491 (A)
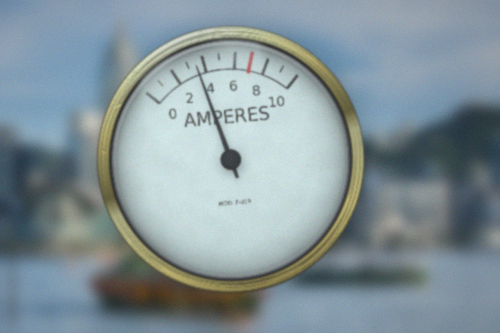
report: 3.5 (A)
